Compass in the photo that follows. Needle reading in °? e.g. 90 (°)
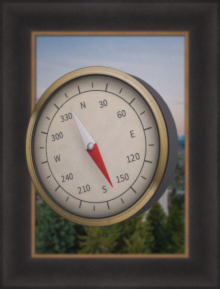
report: 165 (°)
